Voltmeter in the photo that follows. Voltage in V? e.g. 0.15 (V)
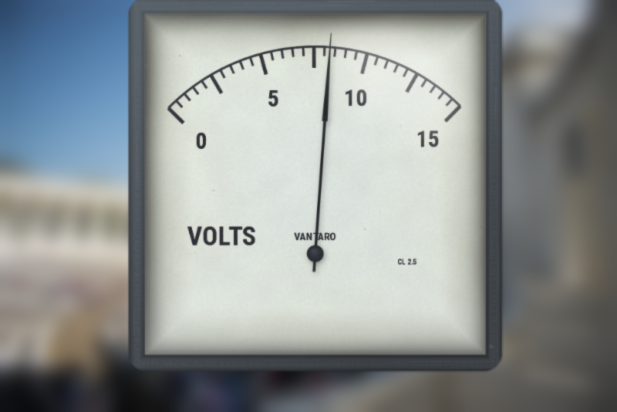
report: 8.25 (V)
